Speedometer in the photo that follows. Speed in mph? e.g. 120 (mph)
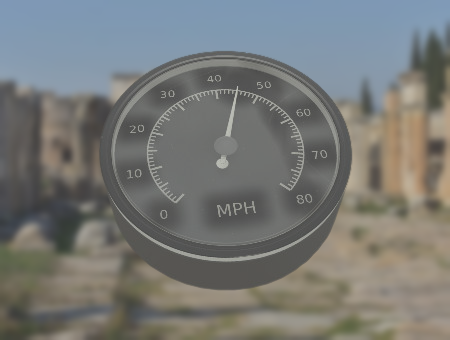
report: 45 (mph)
